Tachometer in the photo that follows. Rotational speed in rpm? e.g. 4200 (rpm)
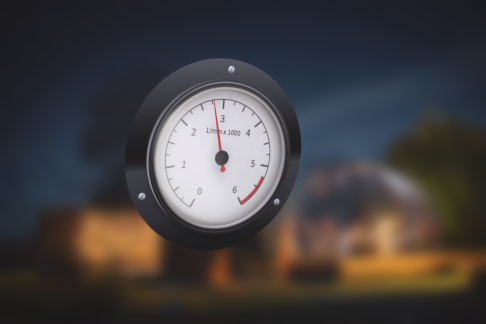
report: 2750 (rpm)
